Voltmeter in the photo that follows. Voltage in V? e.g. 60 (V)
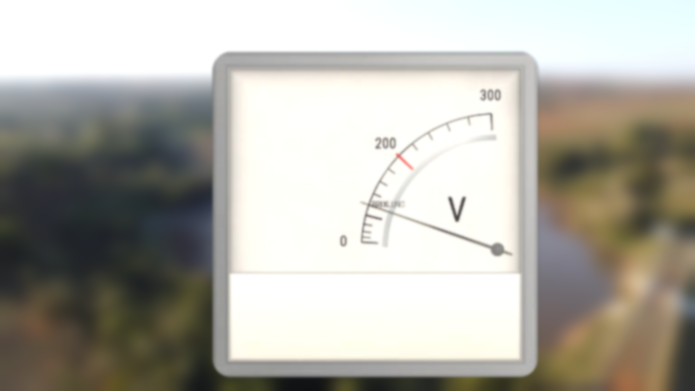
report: 120 (V)
